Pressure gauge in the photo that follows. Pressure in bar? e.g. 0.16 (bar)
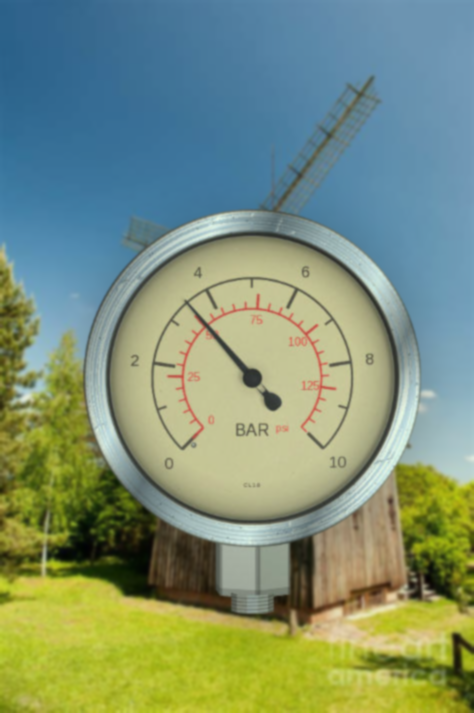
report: 3.5 (bar)
